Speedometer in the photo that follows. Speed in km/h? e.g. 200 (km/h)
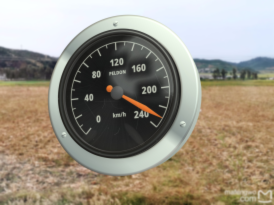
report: 230 (km/h)
